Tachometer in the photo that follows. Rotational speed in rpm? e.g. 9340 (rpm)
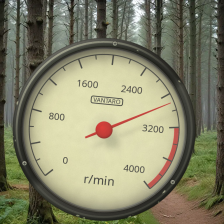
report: 2900 (rpm)
